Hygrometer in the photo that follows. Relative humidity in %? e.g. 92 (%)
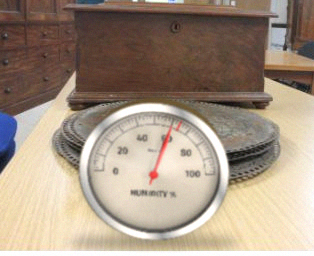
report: 60 (%)
